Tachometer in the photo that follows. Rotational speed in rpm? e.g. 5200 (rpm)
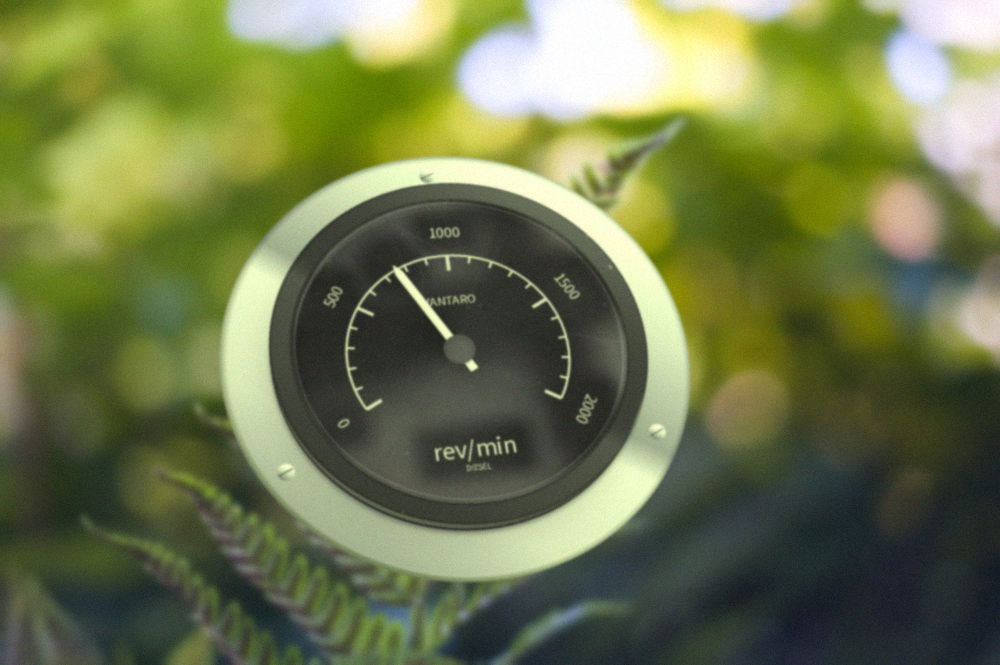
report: 750 (rpm)
